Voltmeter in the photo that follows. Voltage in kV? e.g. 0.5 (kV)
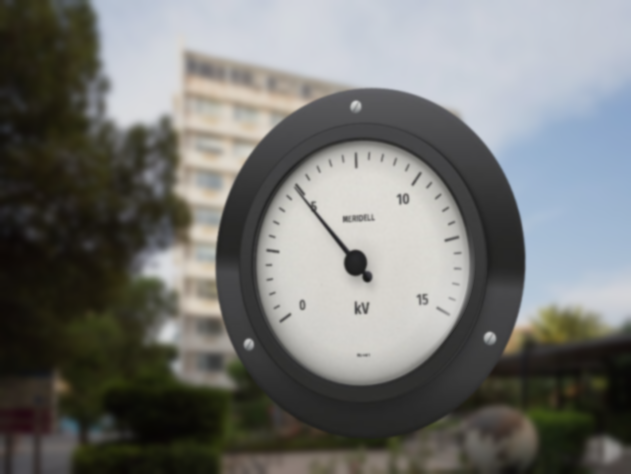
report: 5 (kV)
